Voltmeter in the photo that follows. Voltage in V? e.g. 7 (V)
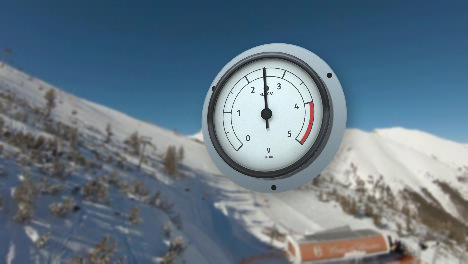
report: 2.5 (V)
